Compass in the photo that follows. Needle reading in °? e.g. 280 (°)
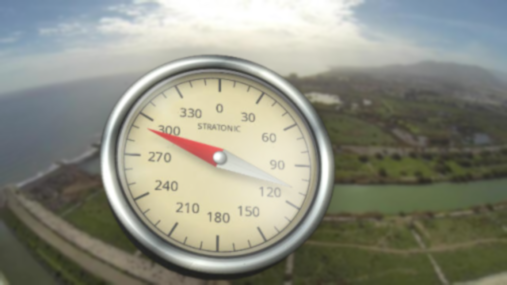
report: 290 (°)
